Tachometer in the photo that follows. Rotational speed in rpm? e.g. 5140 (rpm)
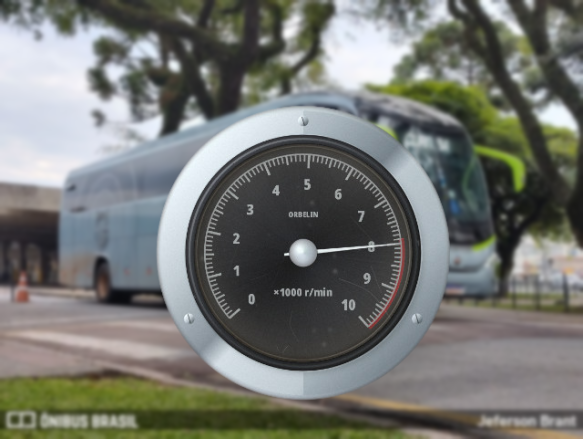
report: 8000 (rpm)
